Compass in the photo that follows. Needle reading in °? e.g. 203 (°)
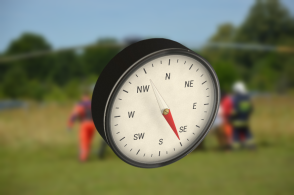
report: 150 (°)
